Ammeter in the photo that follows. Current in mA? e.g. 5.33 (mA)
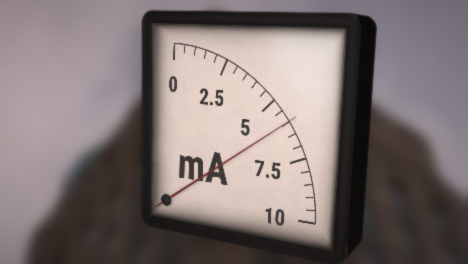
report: 6 (mA)
